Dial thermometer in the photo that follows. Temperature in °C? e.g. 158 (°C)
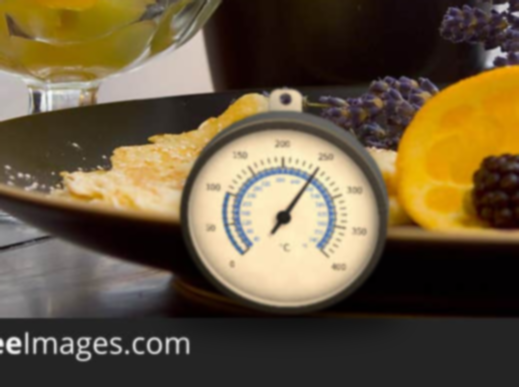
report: 250 (°C)
